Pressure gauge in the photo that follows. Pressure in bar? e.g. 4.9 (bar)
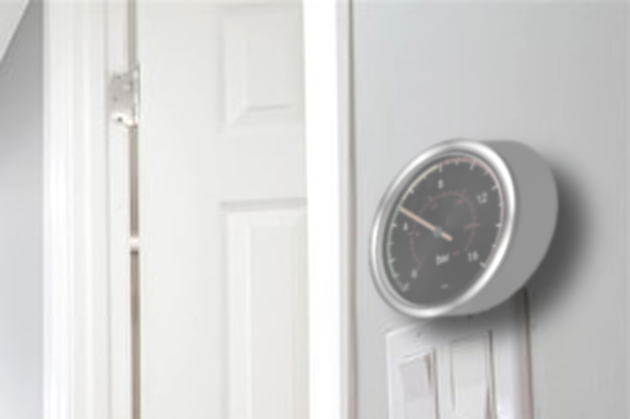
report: 5 (bar)
